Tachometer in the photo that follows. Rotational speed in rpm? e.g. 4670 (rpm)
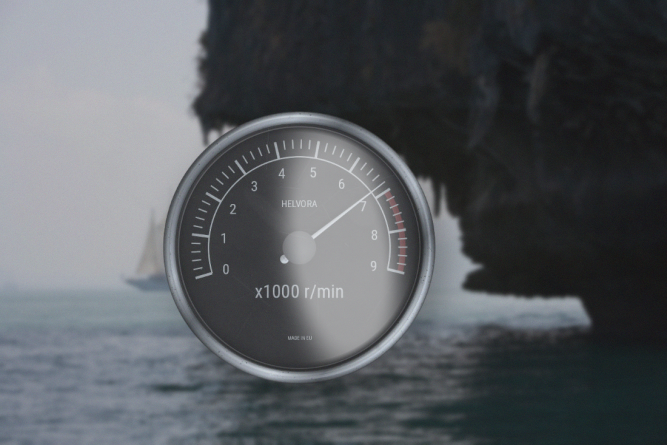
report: 6800 (rpm)
